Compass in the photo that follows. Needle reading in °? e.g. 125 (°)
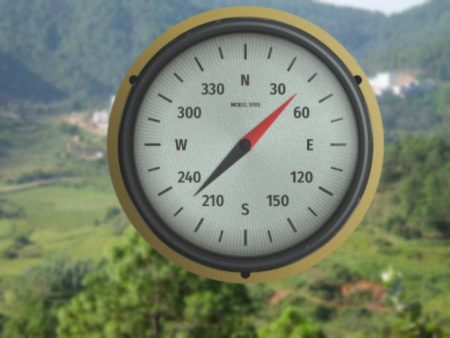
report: 45 (°)
